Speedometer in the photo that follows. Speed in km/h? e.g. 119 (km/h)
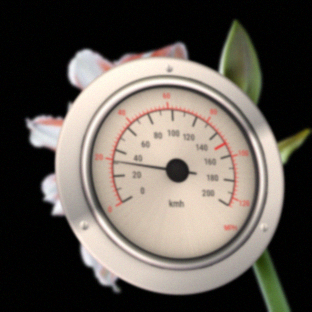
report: 30 (km/h)
